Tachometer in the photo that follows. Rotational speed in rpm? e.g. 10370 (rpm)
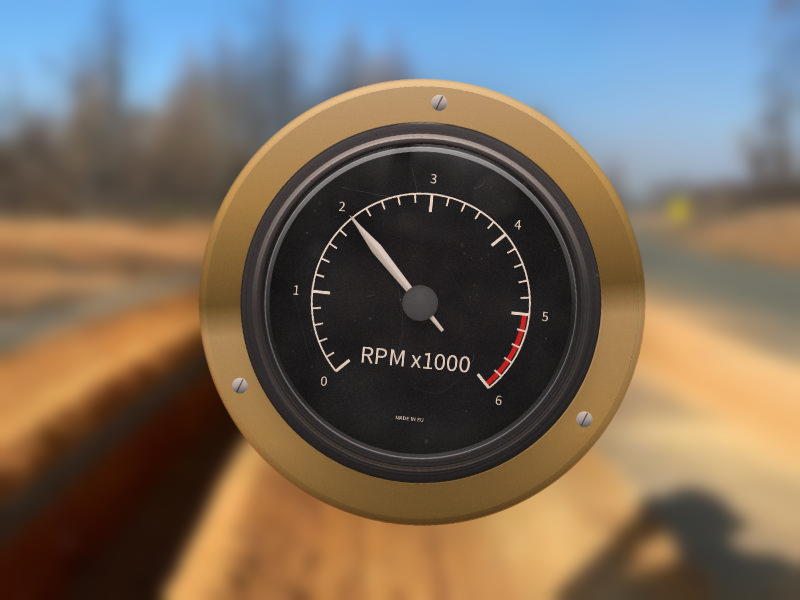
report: 2000 (rpm)
